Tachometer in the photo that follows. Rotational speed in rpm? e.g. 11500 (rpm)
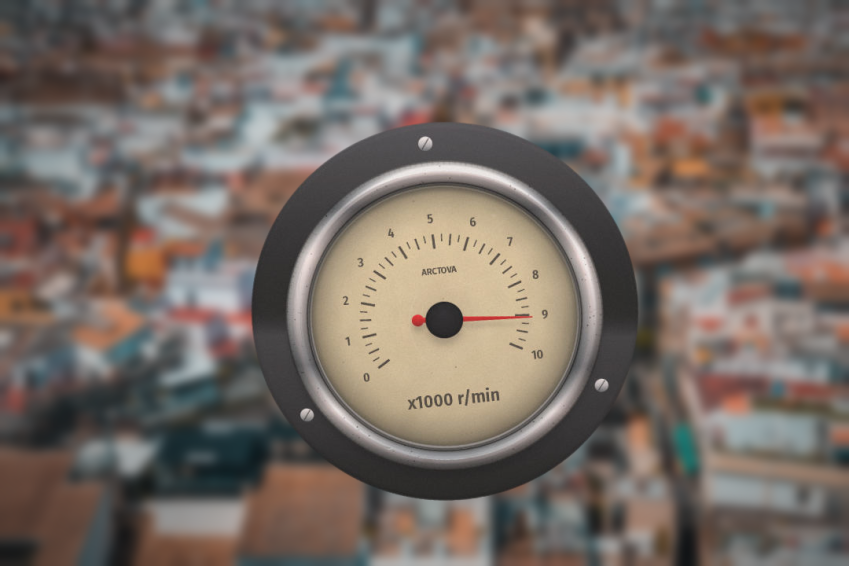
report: 9000 (rpm)
